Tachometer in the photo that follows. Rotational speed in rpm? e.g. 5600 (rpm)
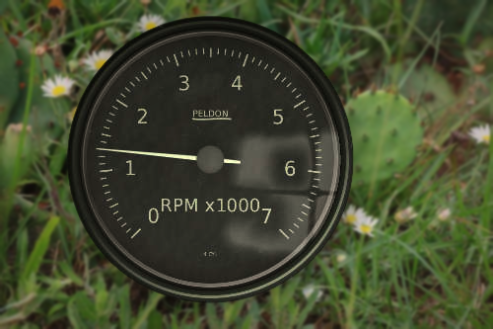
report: 1300 (rpm)
